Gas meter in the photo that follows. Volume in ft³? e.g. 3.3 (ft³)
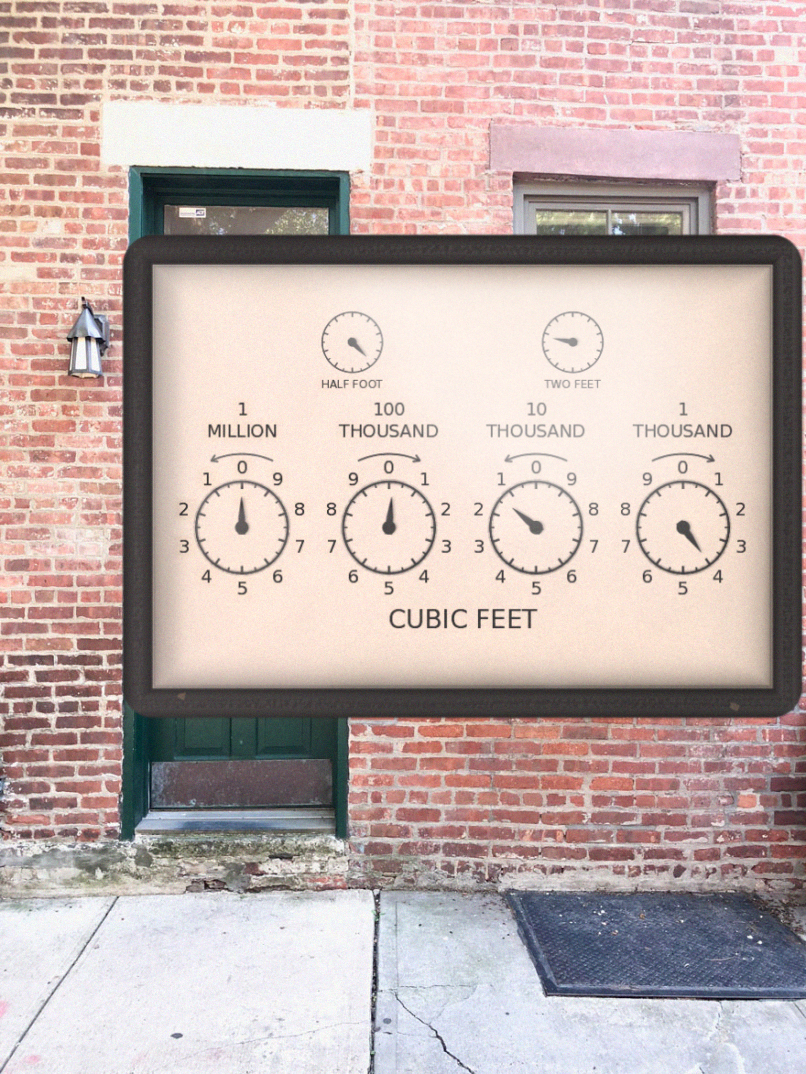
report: 1400 (ft³)
